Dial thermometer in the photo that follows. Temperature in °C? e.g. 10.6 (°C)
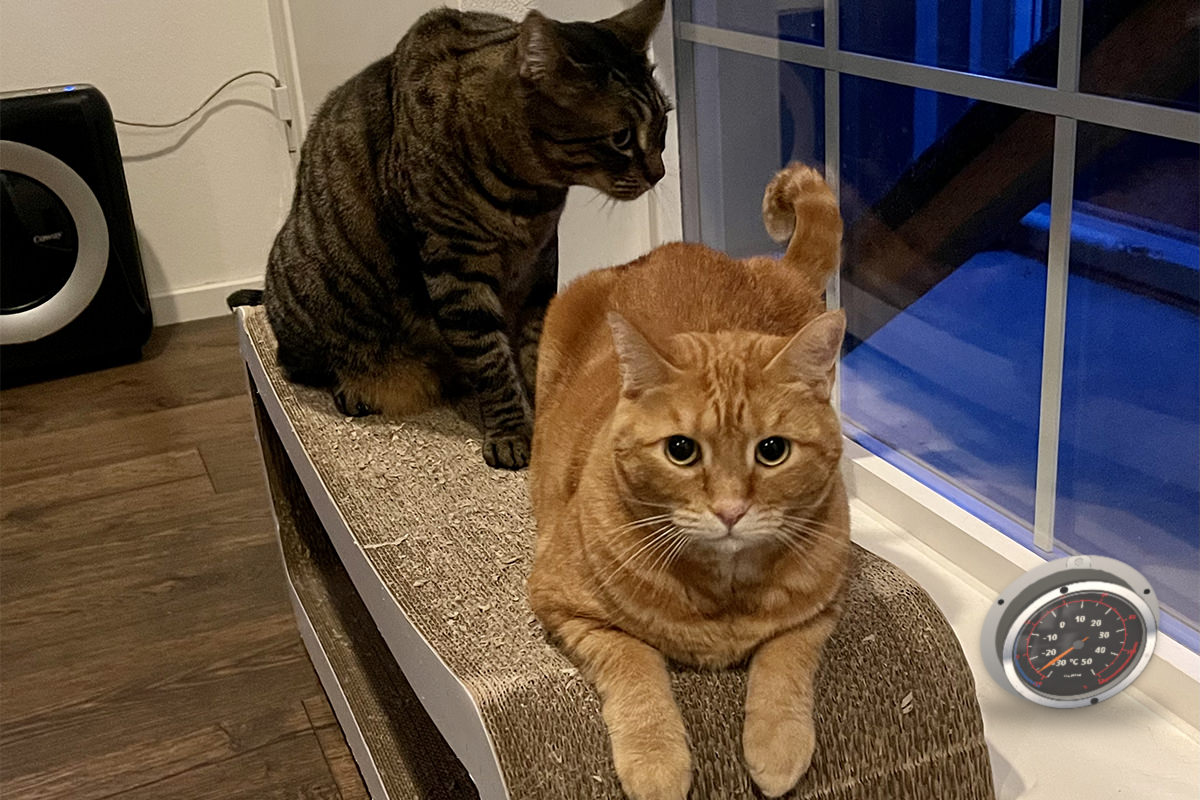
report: -25 (°C)
